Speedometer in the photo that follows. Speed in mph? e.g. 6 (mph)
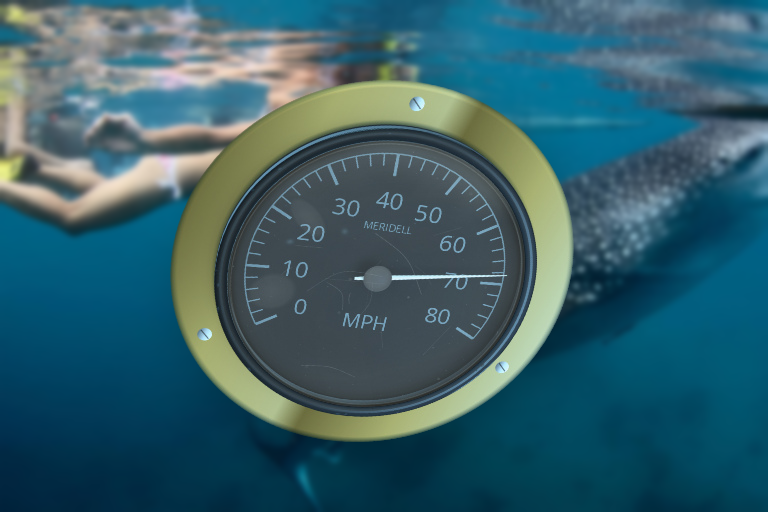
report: 68 (mph)
